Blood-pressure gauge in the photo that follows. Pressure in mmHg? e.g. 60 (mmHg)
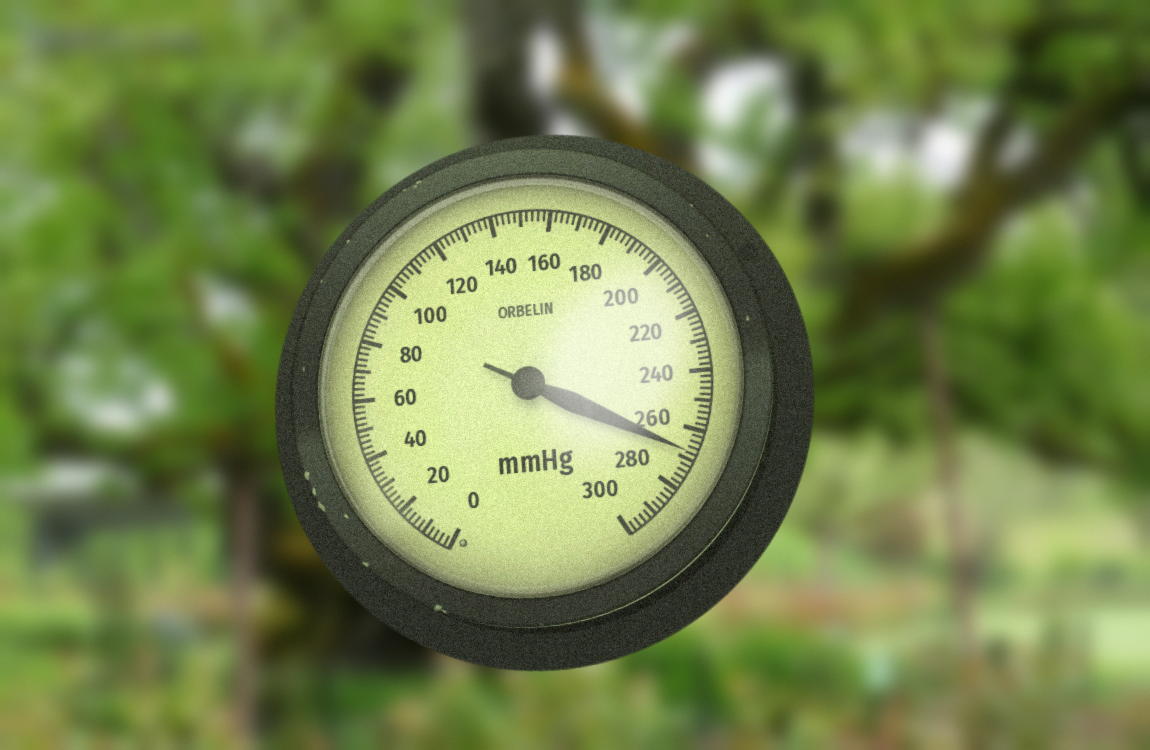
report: 268 (mmHg)
